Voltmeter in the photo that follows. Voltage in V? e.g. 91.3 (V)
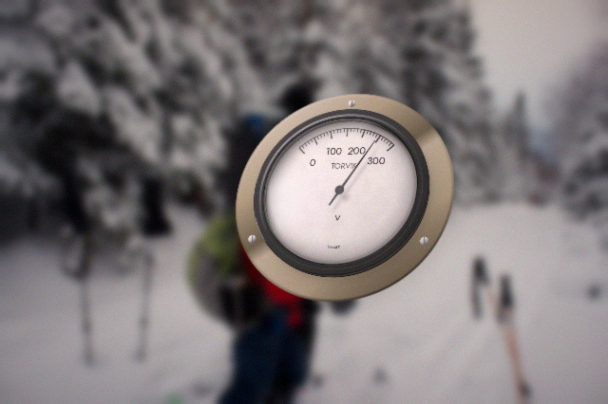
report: 250 (V)
